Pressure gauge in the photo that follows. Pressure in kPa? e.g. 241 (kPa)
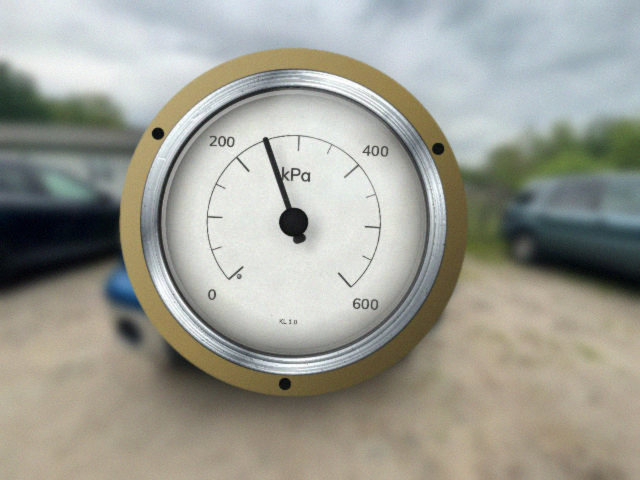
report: 250 (kPa)
